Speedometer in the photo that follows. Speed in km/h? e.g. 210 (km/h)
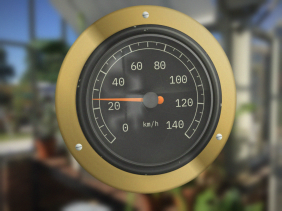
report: 25 (km/h)
